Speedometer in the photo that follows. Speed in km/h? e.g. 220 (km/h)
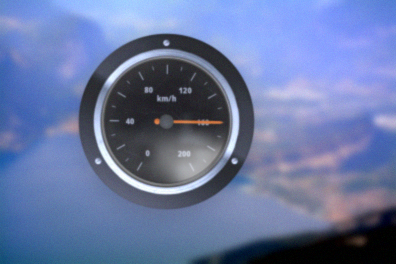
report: 160 (km/h)
